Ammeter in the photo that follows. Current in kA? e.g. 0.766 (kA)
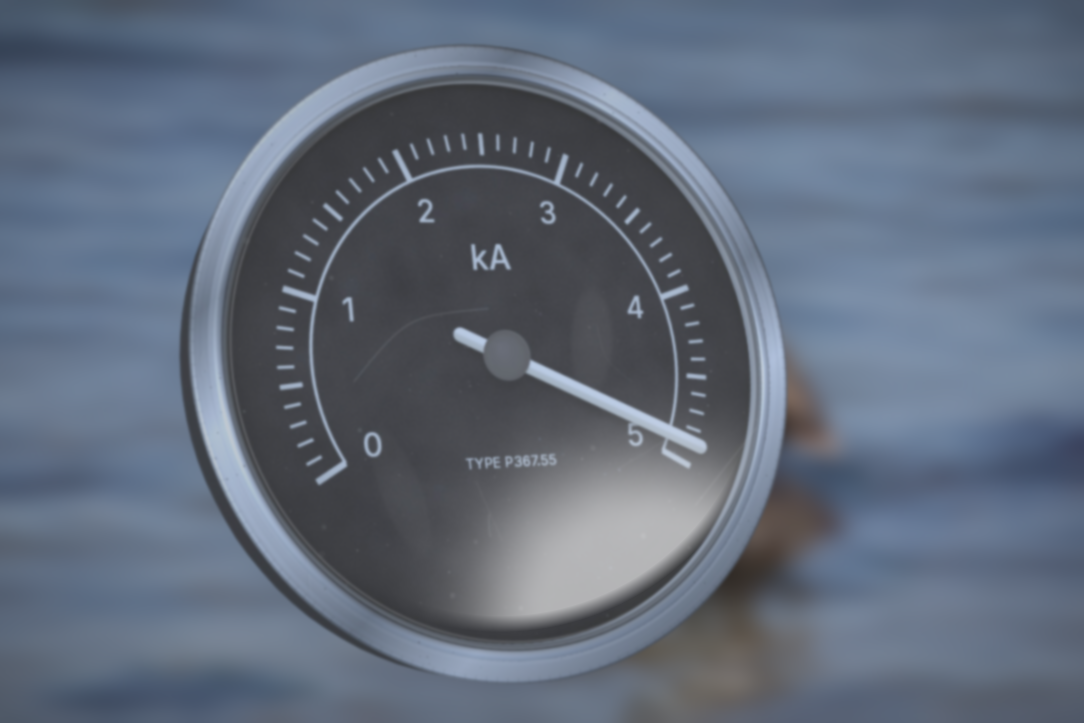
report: 4.9 (kA)
